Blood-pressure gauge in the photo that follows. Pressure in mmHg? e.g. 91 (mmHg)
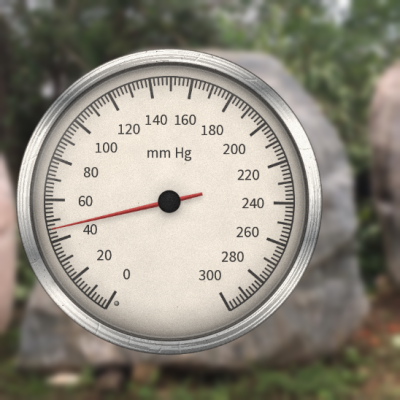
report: 46 (mmHg)
